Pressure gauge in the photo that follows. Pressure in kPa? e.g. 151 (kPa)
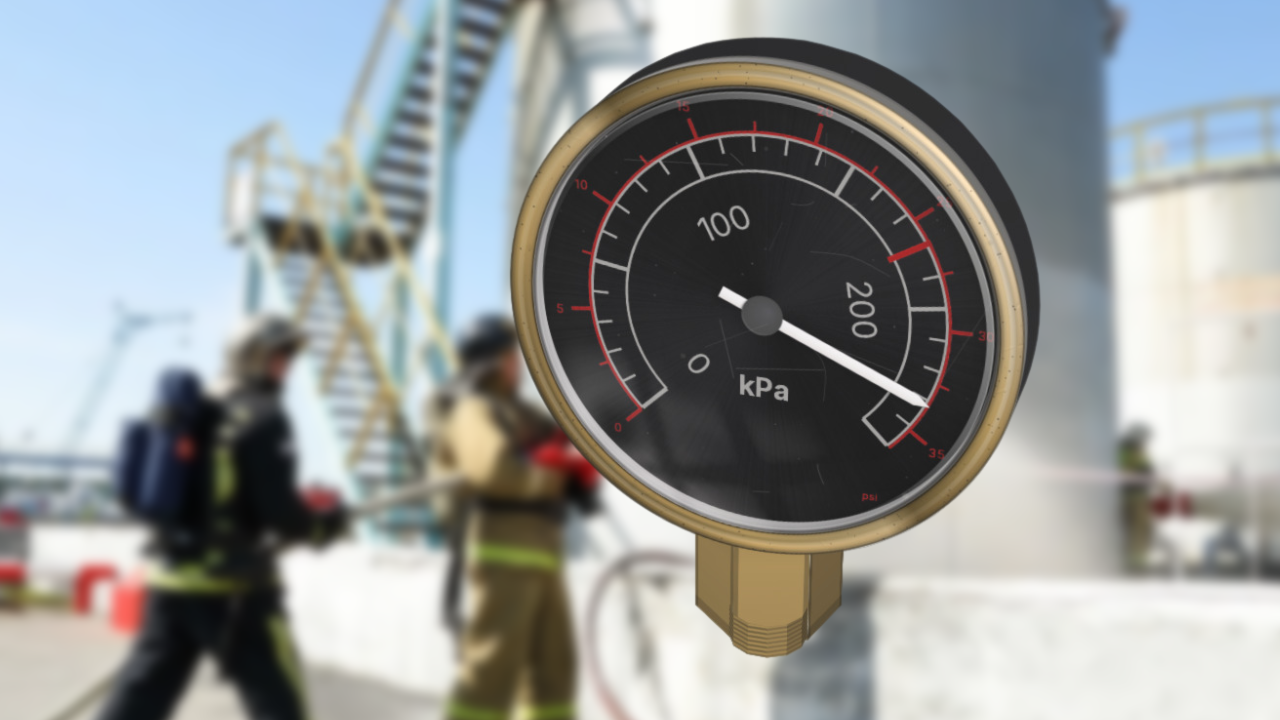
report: 230 (kPa)
